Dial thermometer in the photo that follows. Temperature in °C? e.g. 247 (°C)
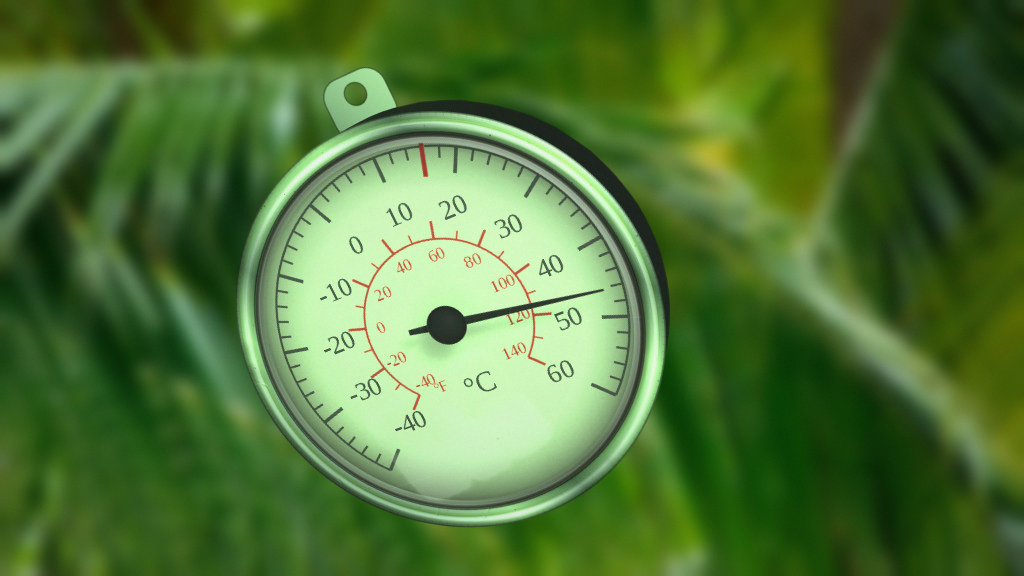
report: 46 (°C)
